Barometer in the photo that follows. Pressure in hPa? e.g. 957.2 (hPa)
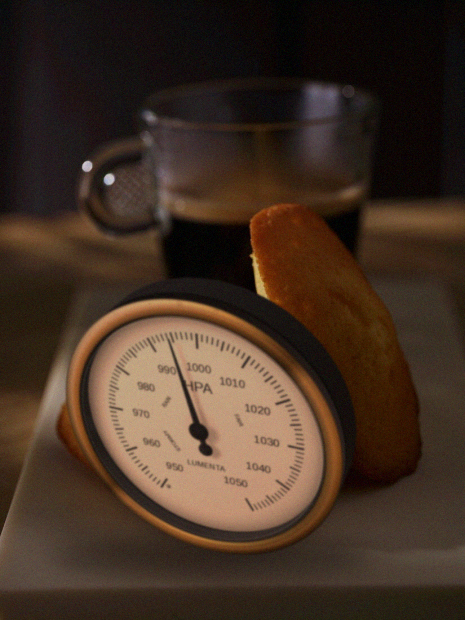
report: 995 (hPa)
